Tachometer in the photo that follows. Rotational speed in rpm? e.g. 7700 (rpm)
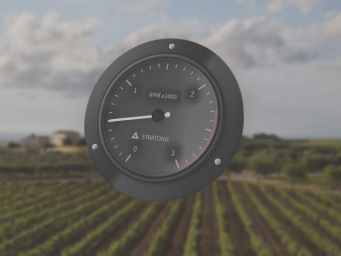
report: 500 (rpm)
